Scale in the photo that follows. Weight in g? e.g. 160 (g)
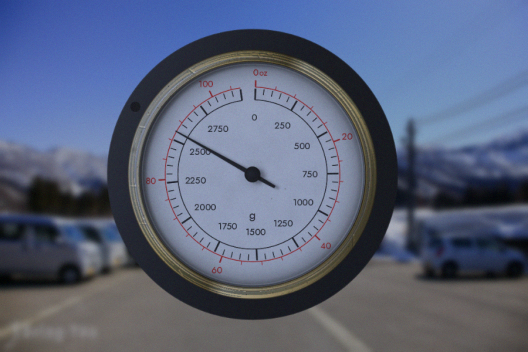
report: 2550 (g)
